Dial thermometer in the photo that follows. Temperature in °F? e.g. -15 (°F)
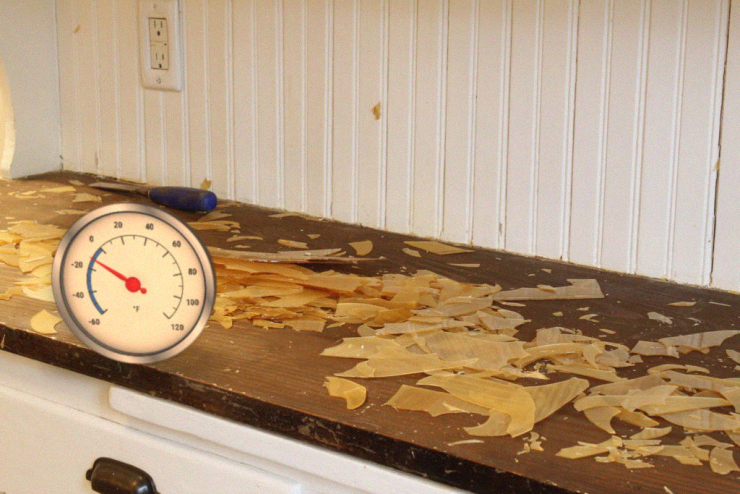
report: -10 (°F)
